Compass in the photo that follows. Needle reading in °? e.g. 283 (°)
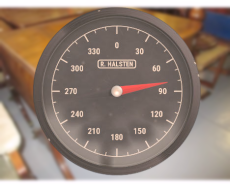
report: 80 (°)
